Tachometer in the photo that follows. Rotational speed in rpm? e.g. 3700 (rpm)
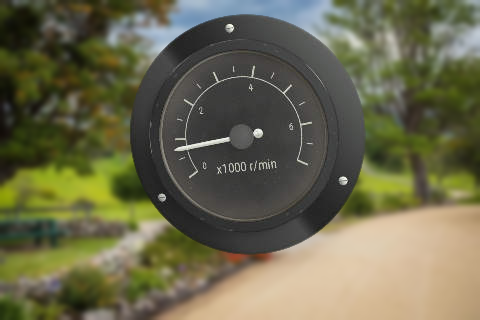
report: 750 (rpm)
